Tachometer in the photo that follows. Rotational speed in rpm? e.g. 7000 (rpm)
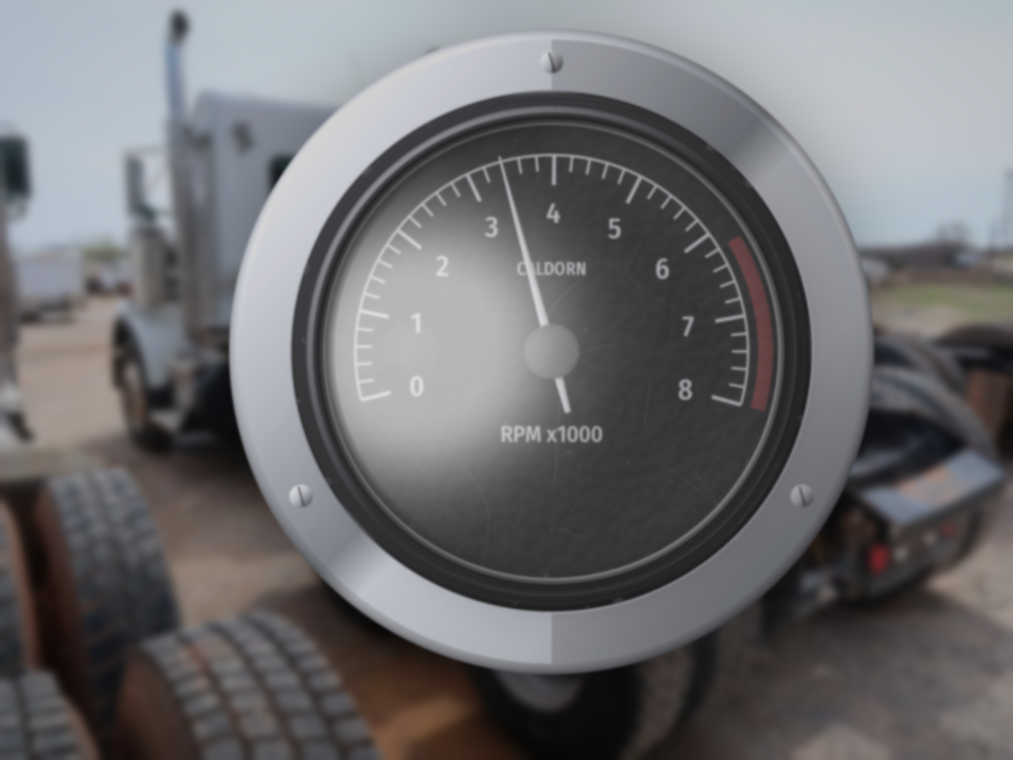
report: 3400 (rpm)
